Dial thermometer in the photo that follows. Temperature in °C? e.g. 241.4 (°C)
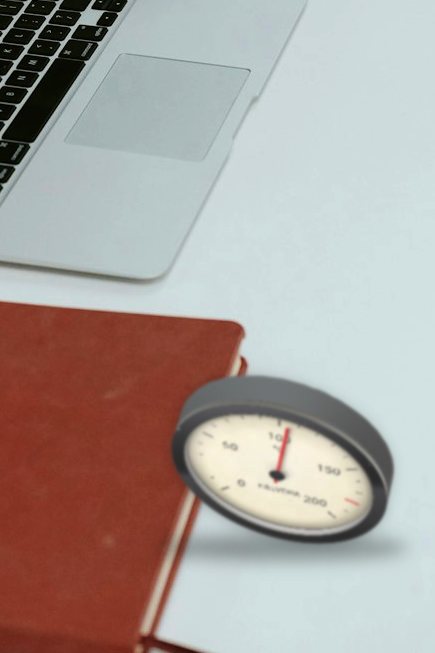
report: 105 (°C)
